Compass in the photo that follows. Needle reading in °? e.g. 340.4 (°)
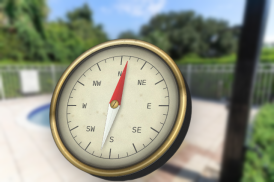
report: 10 (°)
